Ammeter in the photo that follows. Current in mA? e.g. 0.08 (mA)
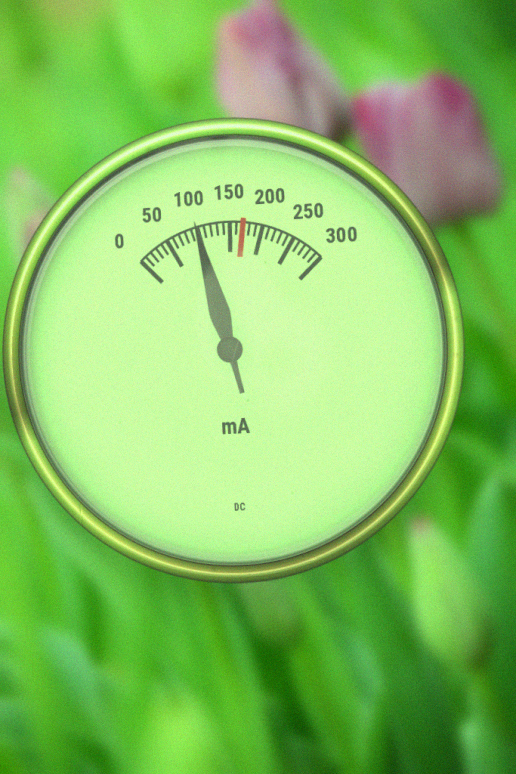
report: 100 (mA)
